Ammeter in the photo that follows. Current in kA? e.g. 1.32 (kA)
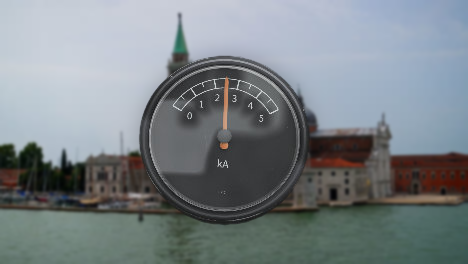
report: 2.5 (kA)
